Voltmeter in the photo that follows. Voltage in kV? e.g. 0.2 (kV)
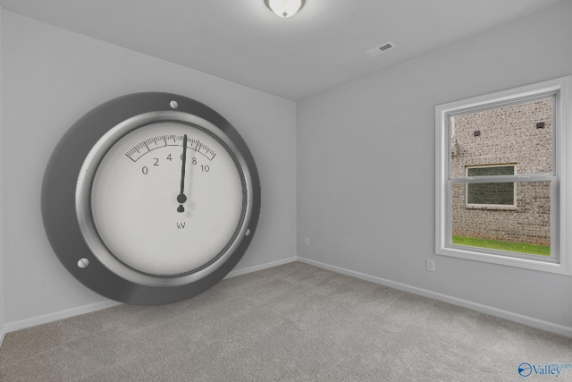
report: 6 (kV)
